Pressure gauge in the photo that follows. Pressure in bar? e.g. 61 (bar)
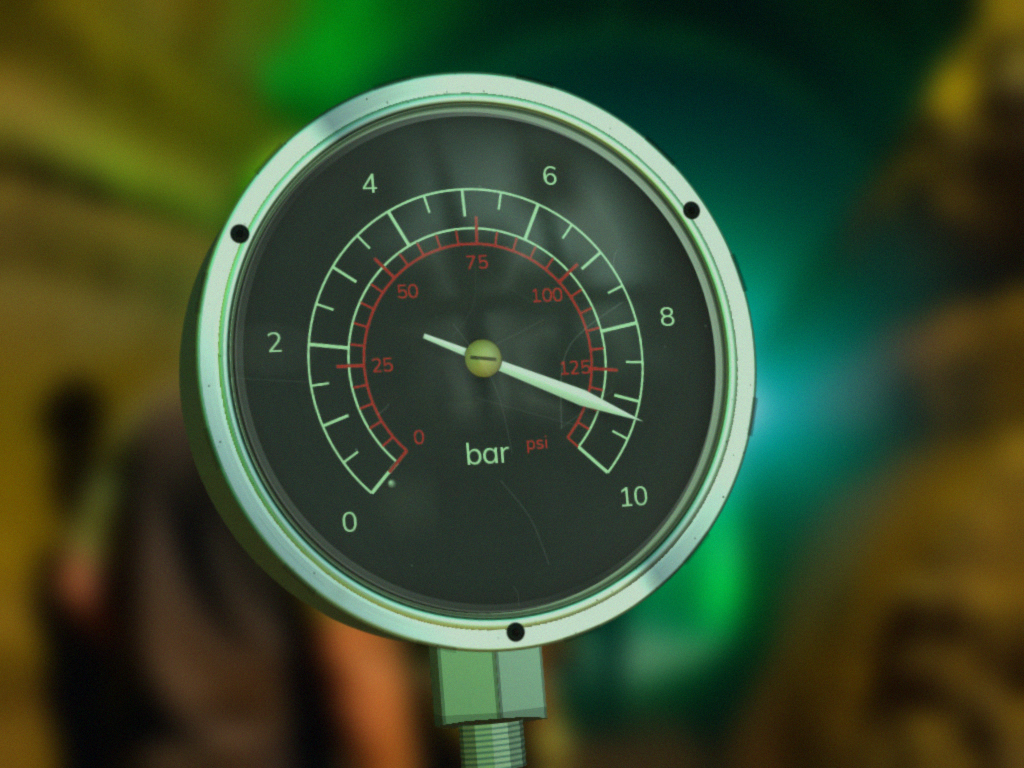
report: 9.25 (bar)
